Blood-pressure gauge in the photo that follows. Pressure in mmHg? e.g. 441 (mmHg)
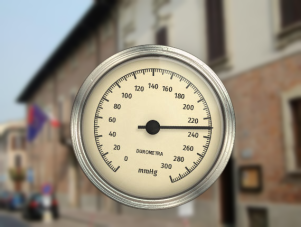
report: 230 (mmHg)
